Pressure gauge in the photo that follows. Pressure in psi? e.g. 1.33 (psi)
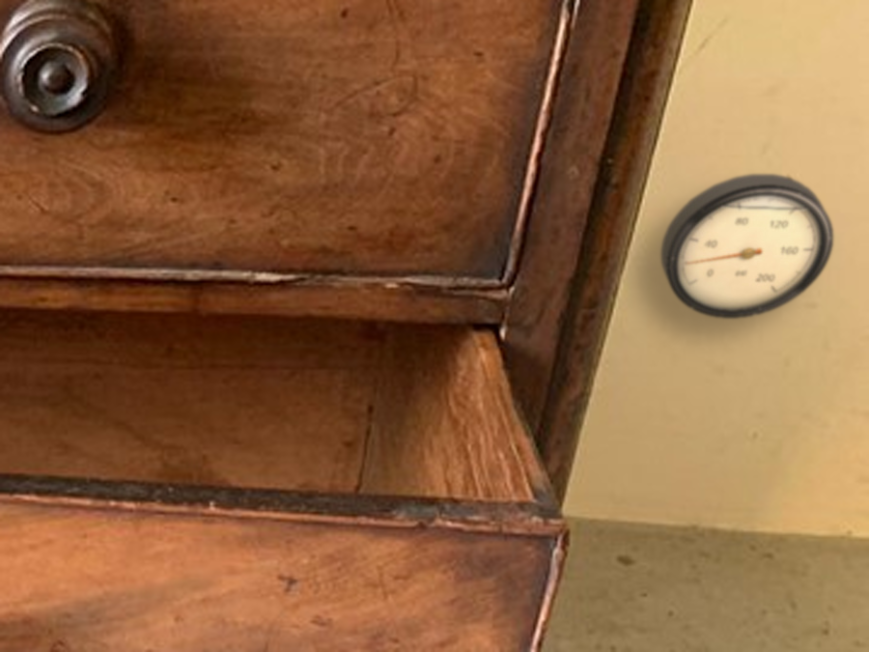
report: 20 (psi)
